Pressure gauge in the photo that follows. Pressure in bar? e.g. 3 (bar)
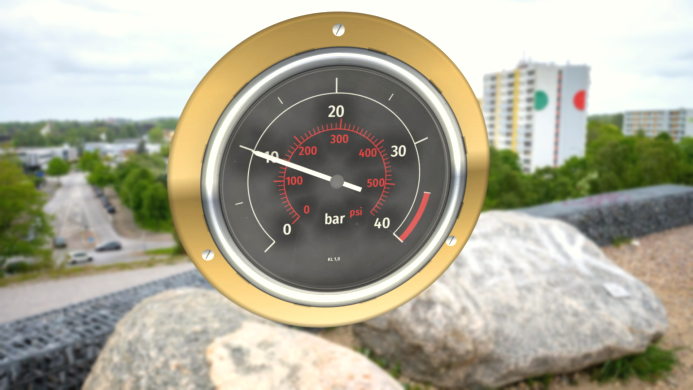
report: 10 (bar)
